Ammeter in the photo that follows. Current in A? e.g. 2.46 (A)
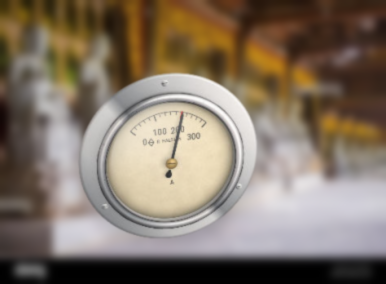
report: 200 (A)
